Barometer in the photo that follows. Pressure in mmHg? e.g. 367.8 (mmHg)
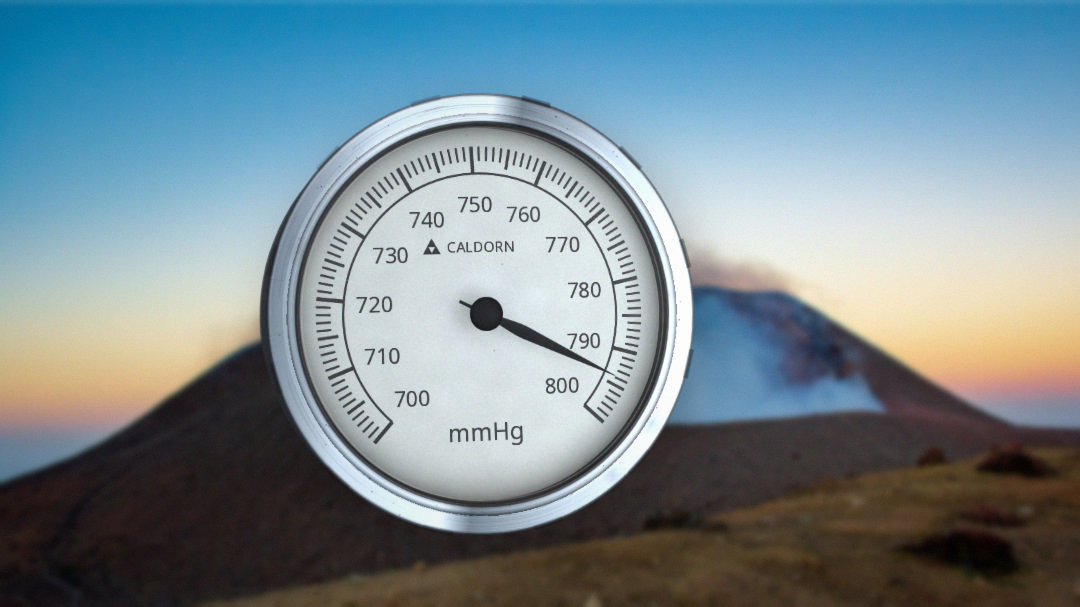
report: 794 (mmHg)
